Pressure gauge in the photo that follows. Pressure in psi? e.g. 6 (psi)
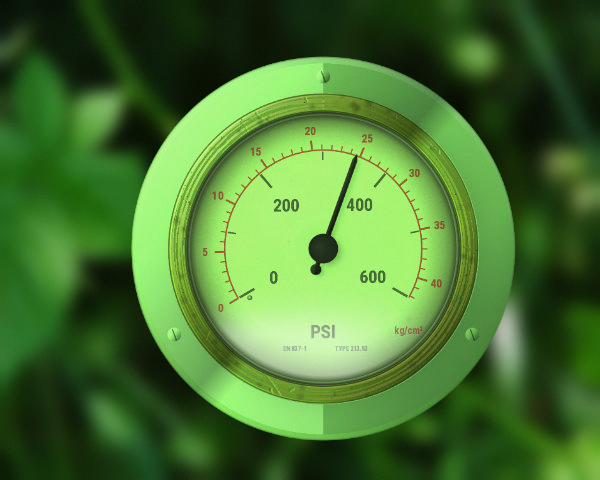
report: 350 (psi)
